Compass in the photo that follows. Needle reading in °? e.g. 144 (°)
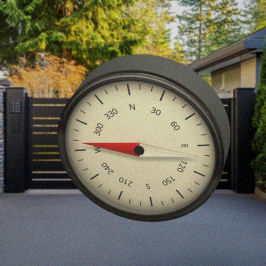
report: 280 (°)
